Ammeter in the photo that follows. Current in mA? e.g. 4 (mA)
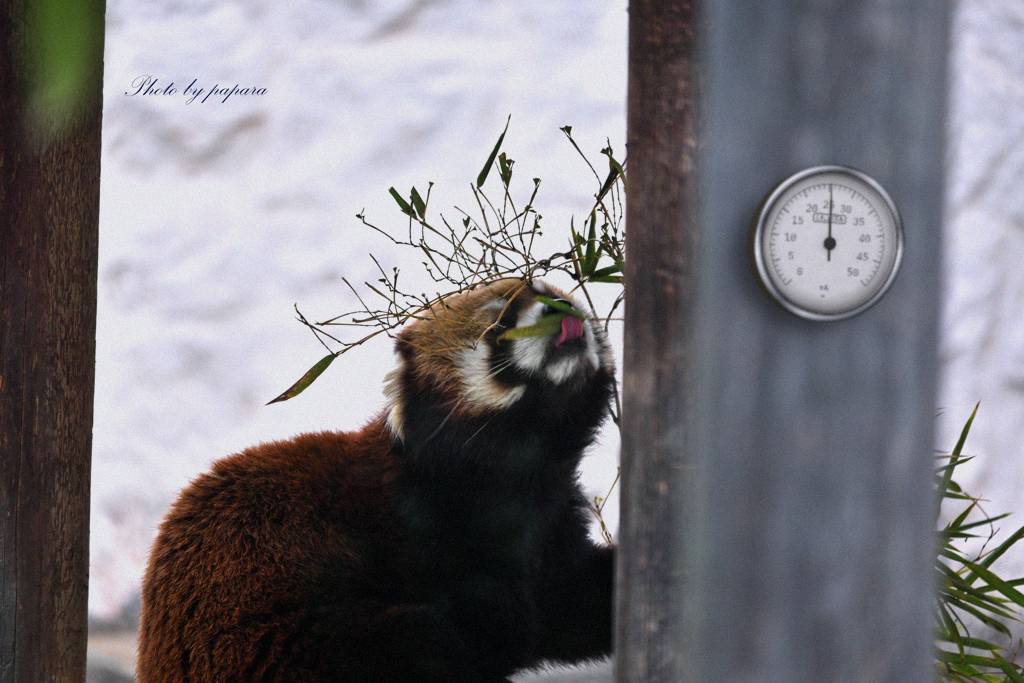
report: 25 (mA)
